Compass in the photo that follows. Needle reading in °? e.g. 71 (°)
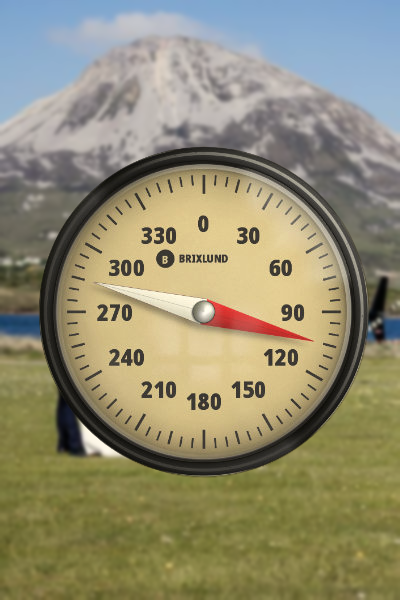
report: 105 (°)
